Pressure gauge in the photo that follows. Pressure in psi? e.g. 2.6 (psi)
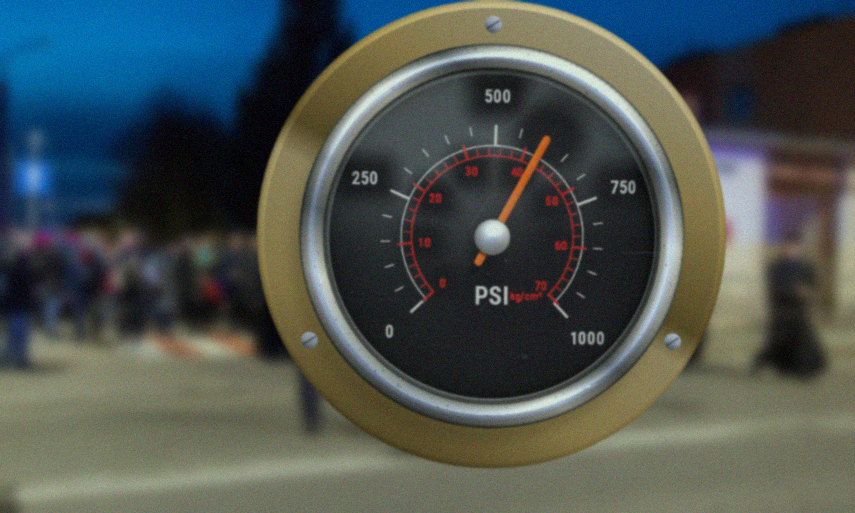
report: 600 (psi)
